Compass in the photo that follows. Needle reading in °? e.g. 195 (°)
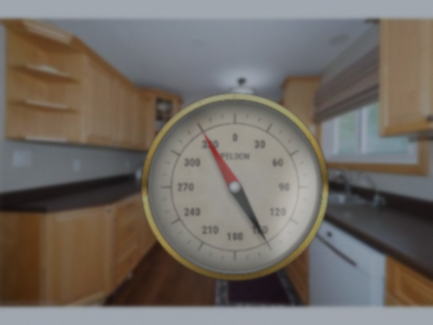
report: 330 (°)
